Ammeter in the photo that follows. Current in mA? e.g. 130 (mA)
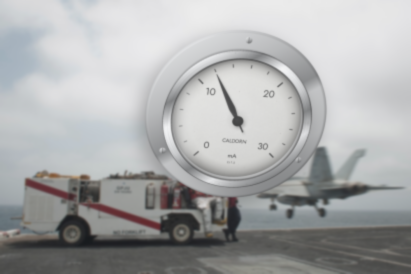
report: 12 (mA)
